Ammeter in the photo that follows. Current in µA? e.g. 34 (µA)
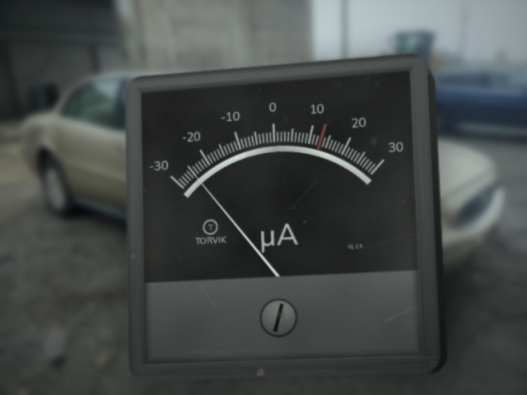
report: -25 (µA)
